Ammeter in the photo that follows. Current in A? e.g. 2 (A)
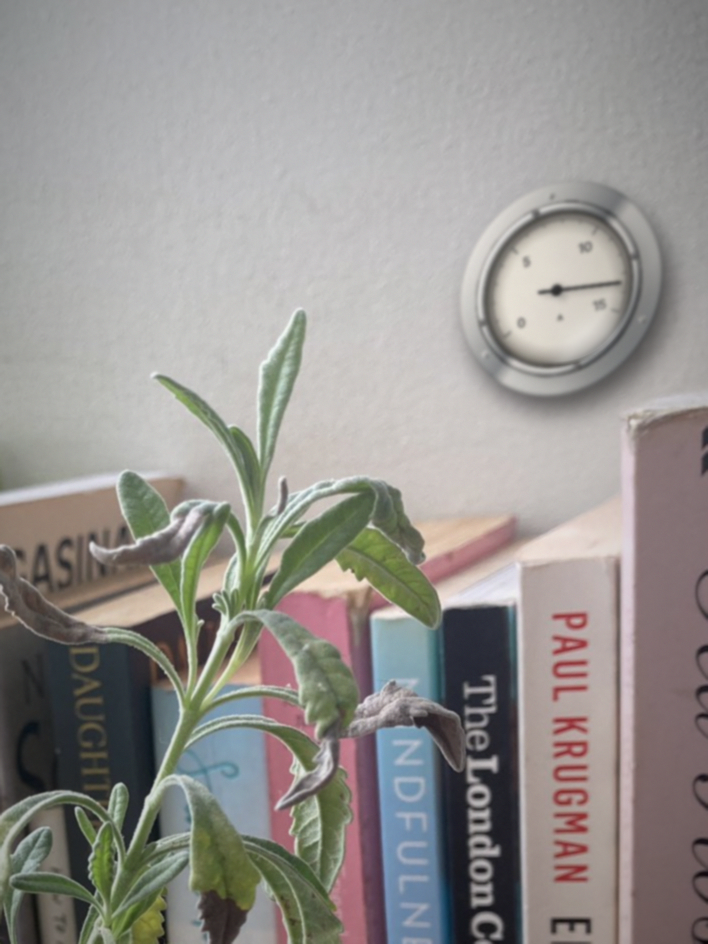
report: 13.5 (A)
